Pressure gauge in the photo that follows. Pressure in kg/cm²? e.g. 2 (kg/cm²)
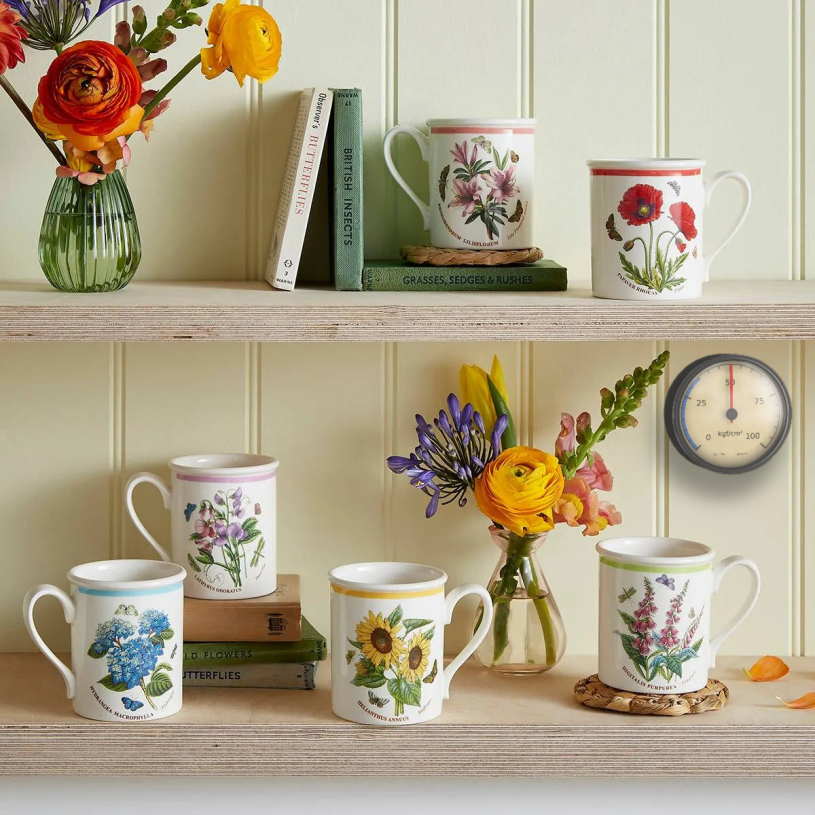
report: 50 (kg/cm²)
